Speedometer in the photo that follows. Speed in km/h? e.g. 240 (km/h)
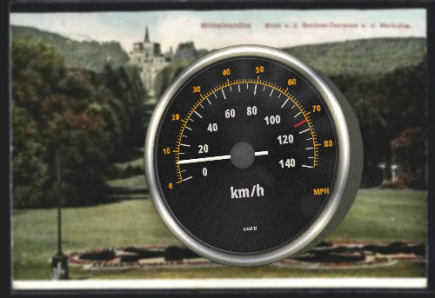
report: 10 (km/h)
